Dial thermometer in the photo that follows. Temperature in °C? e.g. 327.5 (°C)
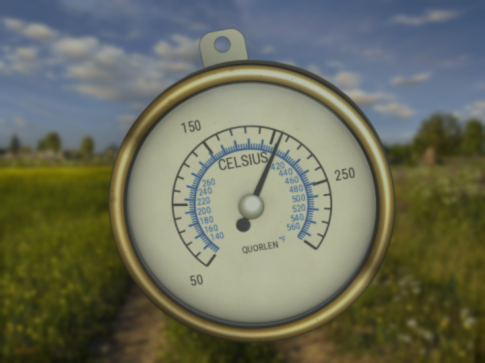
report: 205 (°C)
